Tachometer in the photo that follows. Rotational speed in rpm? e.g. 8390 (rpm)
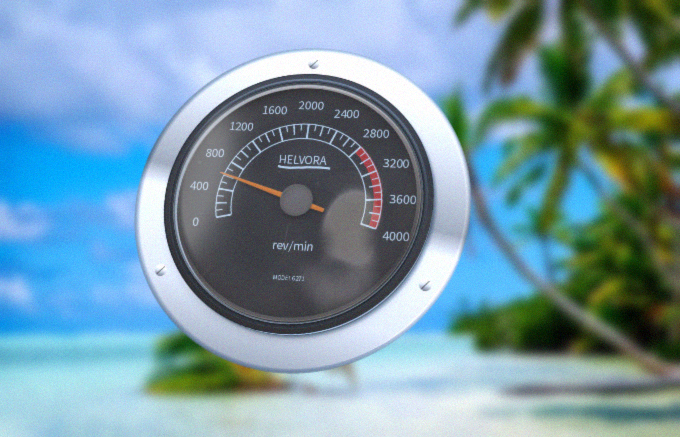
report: 600 (rpm)
